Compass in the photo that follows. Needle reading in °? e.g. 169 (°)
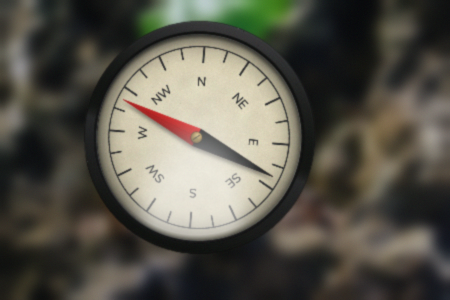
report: 292.5 (°)
